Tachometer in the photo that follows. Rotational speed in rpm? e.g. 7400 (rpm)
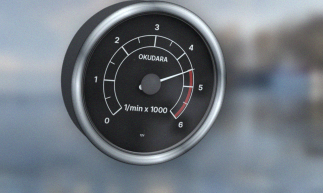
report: 4500 (rpm)
